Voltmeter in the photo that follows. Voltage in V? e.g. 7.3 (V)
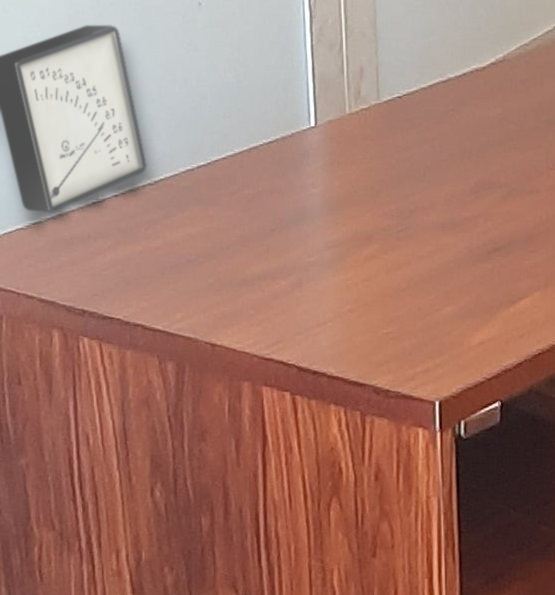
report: 0.7 (V)
